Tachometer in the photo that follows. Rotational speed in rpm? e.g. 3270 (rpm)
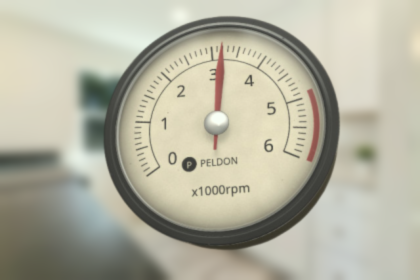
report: 3200 (rpm)
